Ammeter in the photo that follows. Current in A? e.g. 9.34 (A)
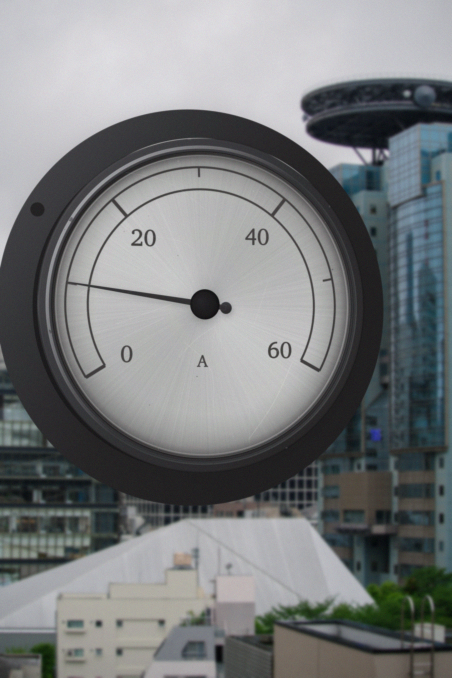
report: 10 (A)
